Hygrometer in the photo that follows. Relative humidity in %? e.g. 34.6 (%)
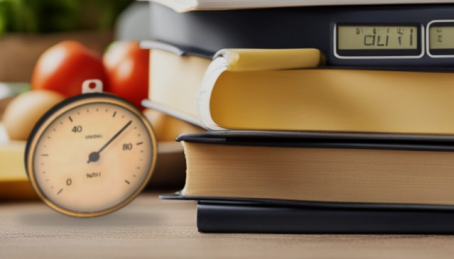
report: 68 (%)
